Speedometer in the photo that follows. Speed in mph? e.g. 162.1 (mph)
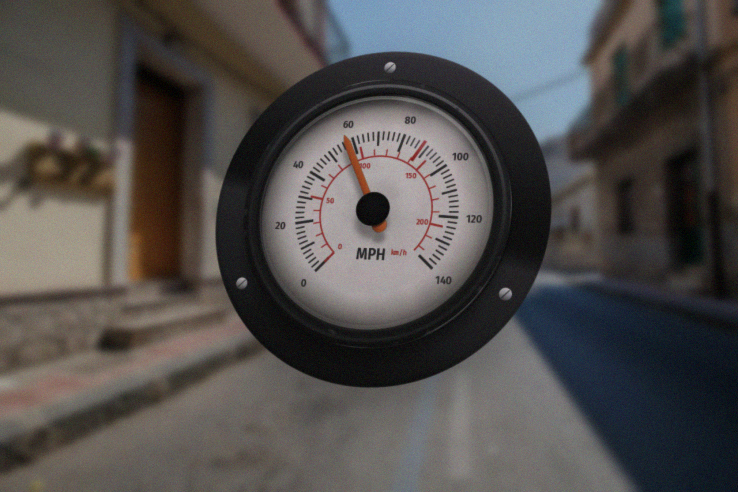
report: 58 (mph)
